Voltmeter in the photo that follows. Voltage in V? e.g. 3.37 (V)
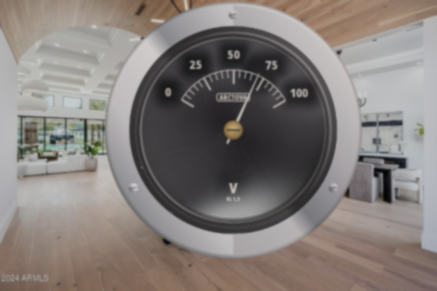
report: 70 (V)
